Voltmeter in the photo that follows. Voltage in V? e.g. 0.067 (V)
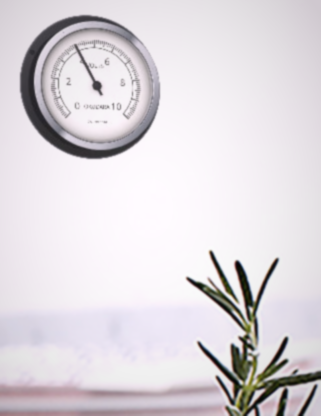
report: 4 (V)
